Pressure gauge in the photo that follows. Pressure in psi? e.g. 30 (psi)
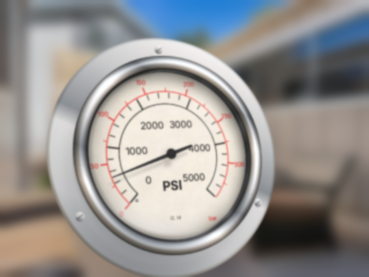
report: 500 (psi)
